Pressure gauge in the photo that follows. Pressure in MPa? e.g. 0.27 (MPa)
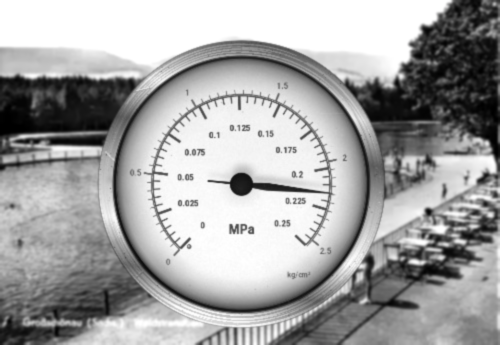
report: 0.215 (MPa)
